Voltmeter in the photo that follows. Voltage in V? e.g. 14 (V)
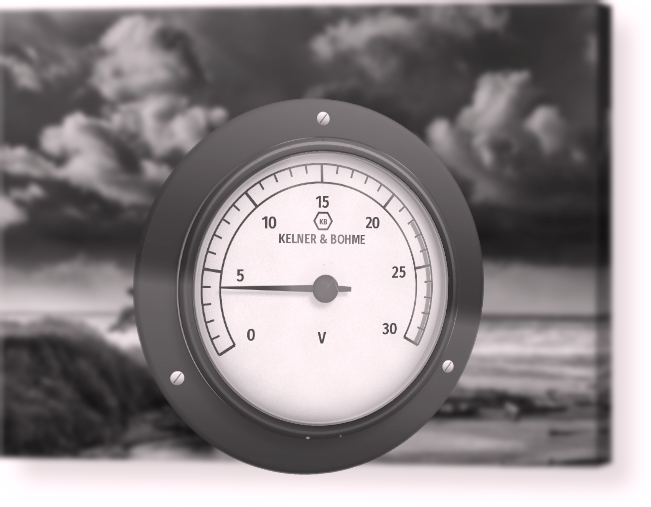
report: 4 (V)
